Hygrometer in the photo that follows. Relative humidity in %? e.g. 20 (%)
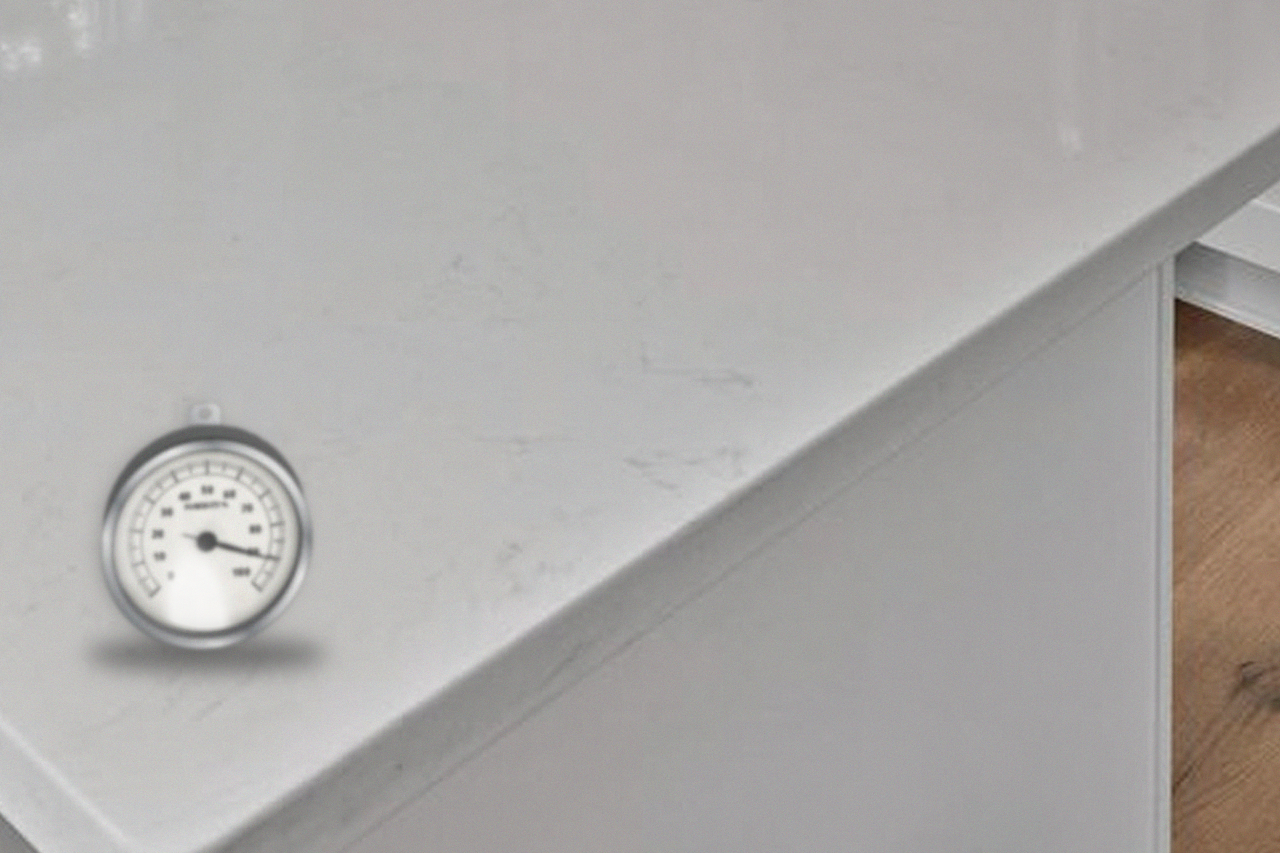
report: 90 (%)
